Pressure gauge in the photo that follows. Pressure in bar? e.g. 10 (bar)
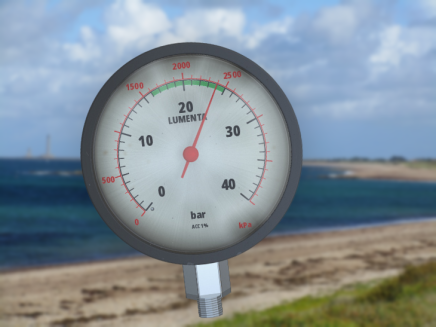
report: 24 (bar)
